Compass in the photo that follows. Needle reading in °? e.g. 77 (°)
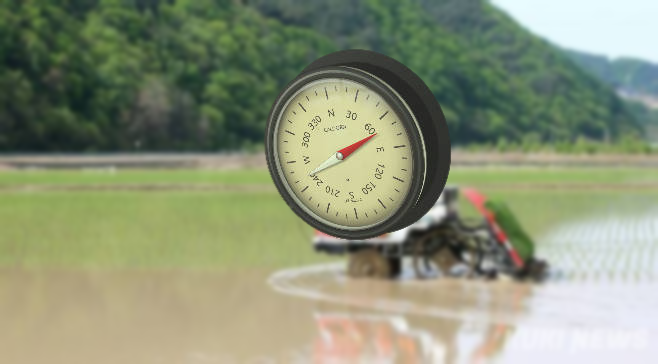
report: 70 (°)
